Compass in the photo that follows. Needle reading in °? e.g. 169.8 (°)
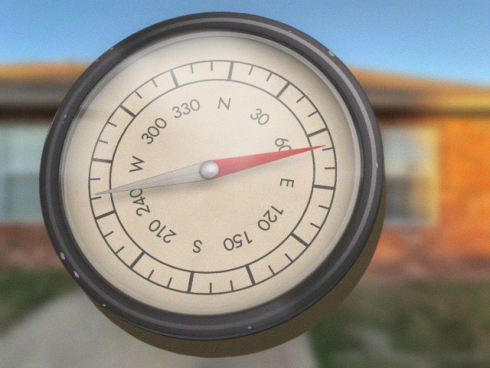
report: 70 (°)
